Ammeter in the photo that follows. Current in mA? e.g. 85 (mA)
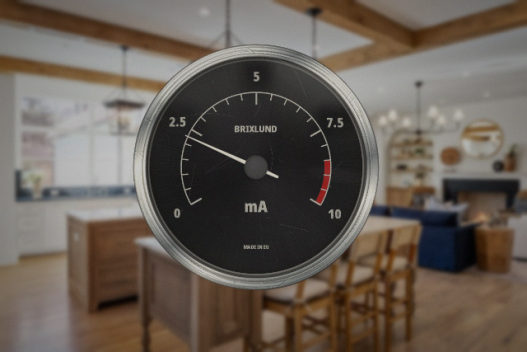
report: 2.25 (mA)
